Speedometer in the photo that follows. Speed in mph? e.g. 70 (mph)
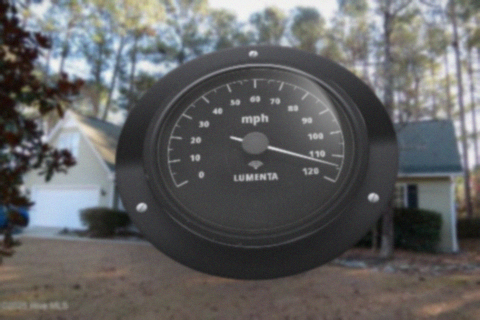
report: 115 (mph)
